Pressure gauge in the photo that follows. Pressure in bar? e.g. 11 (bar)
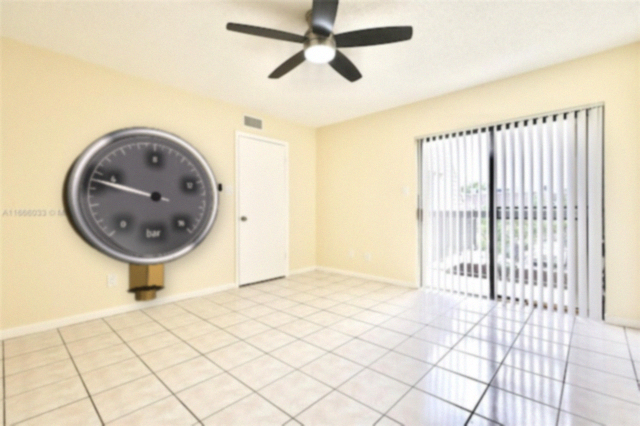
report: 3.5 (bar)
